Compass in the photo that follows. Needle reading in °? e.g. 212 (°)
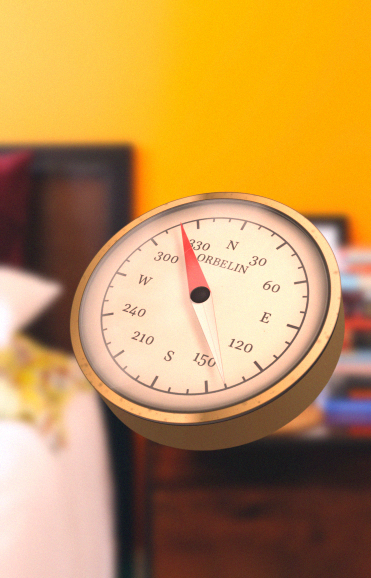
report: 320 (°)
